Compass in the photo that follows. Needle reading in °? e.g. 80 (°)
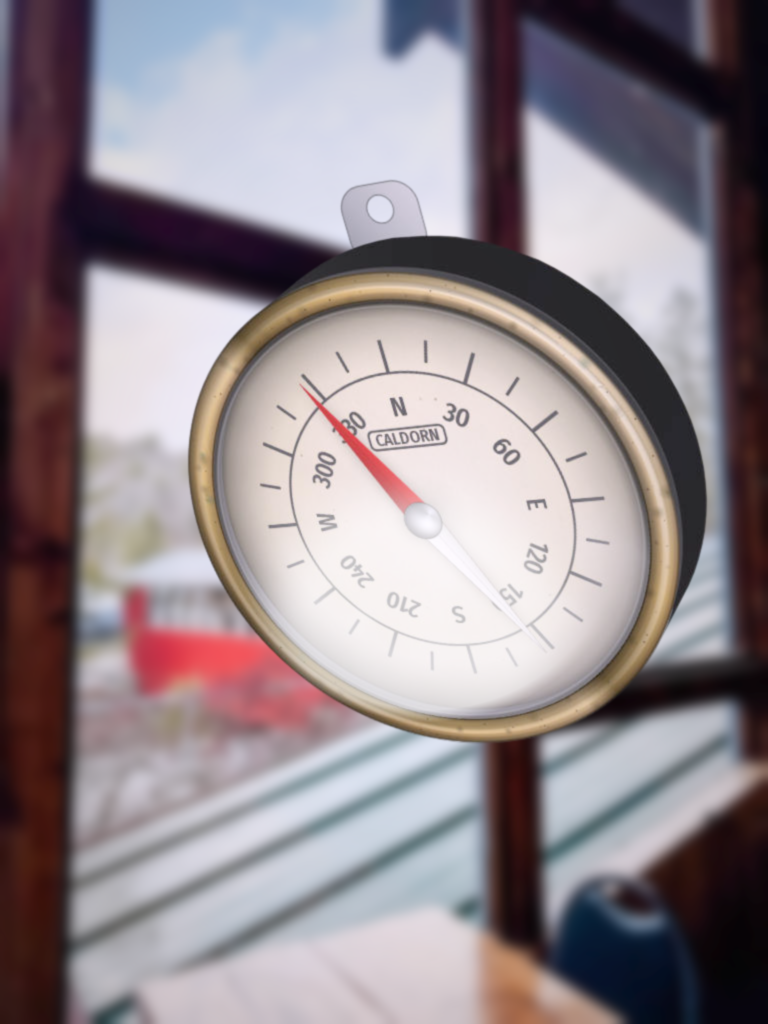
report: 330 (°)
